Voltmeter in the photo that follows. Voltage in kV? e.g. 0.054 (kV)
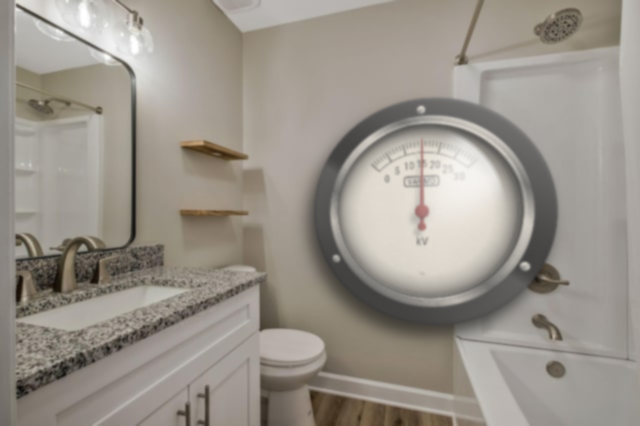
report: 15 (kV)
